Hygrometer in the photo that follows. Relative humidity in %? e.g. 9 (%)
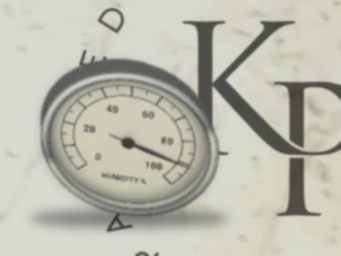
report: 90 (%)
